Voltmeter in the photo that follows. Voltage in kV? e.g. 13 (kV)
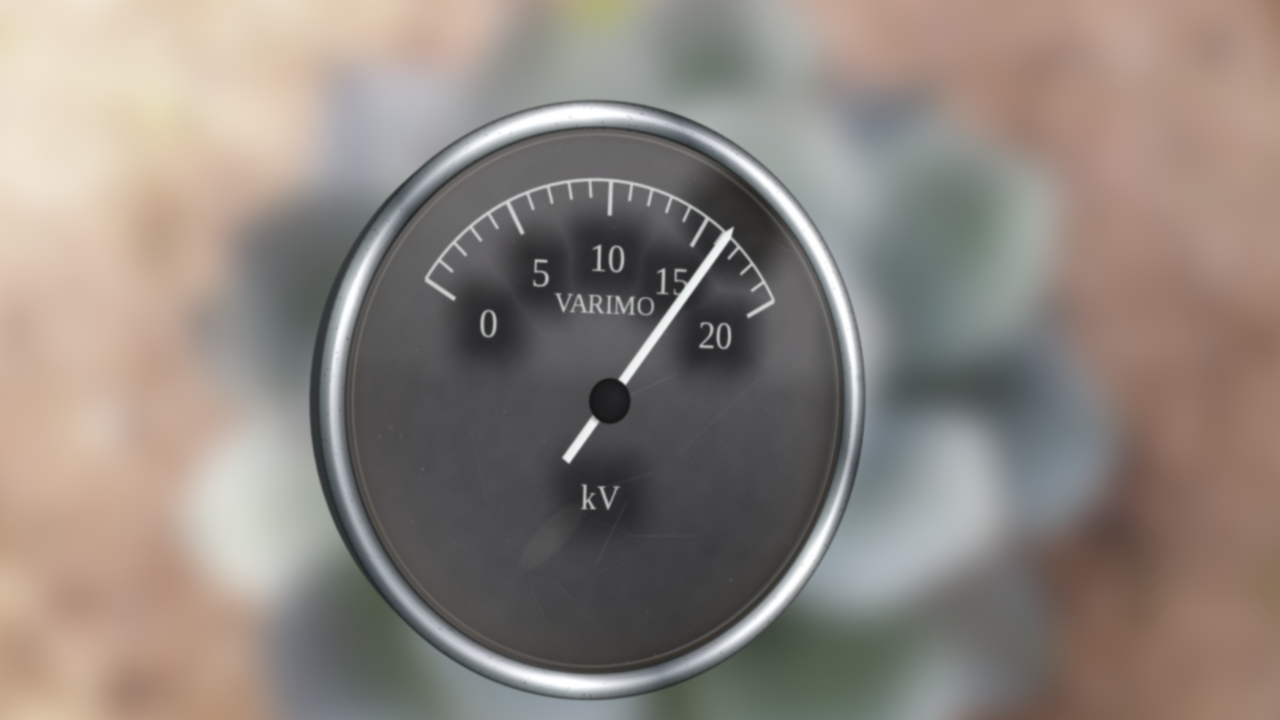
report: 16 (kV)
